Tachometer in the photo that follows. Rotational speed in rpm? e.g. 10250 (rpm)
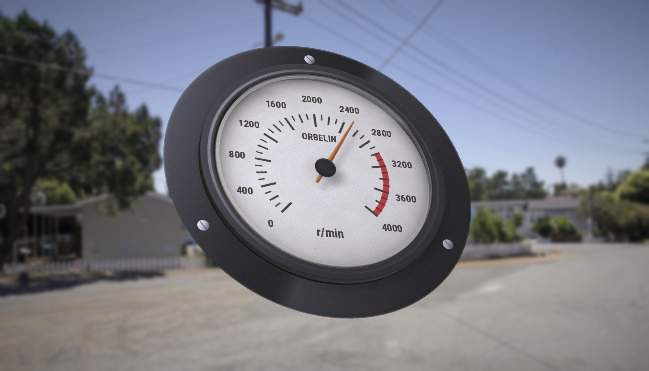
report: 2500 (rpm)
